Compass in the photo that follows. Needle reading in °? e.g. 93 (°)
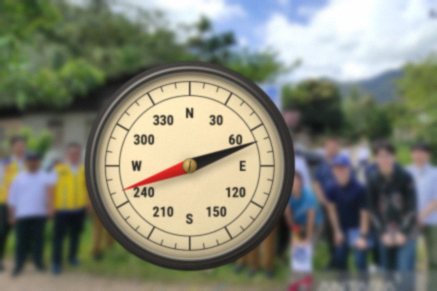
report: 250 (°)
